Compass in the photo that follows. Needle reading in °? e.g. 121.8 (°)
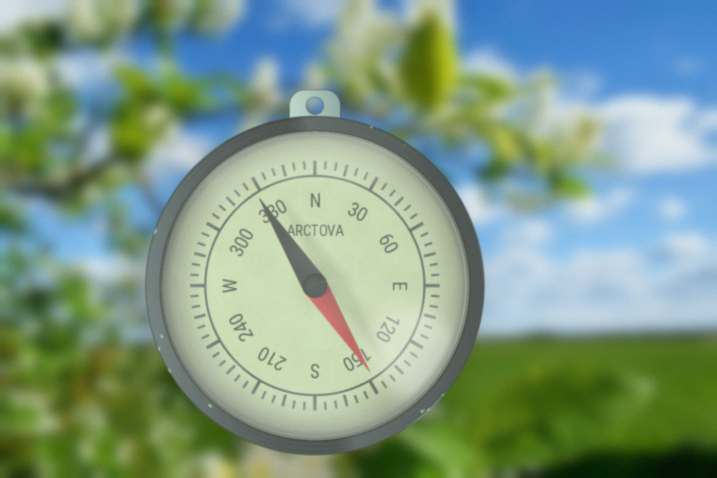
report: 147.5 (°)
